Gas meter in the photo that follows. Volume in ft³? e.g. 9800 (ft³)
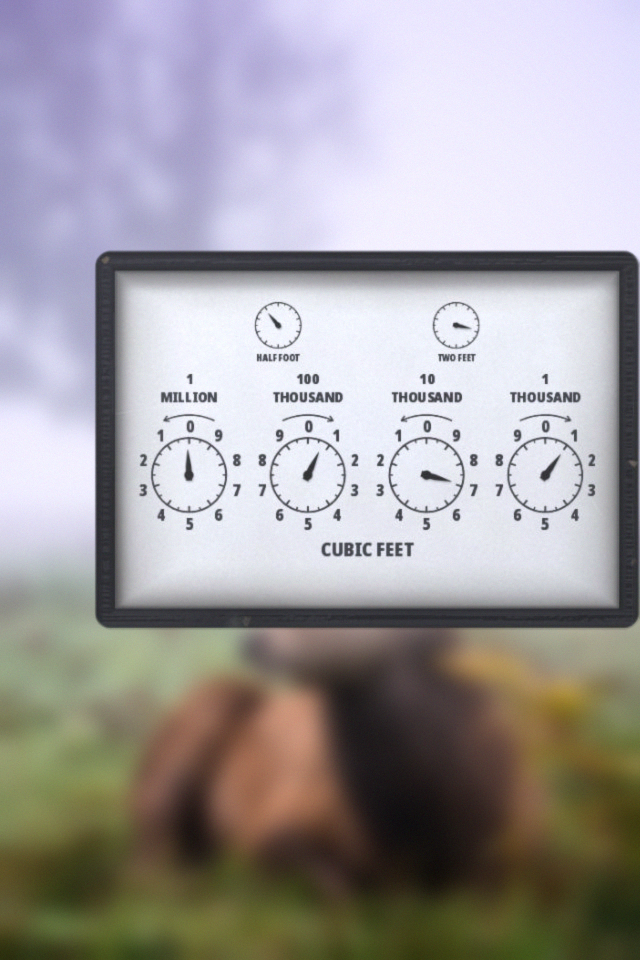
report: 7100 (ft³)
